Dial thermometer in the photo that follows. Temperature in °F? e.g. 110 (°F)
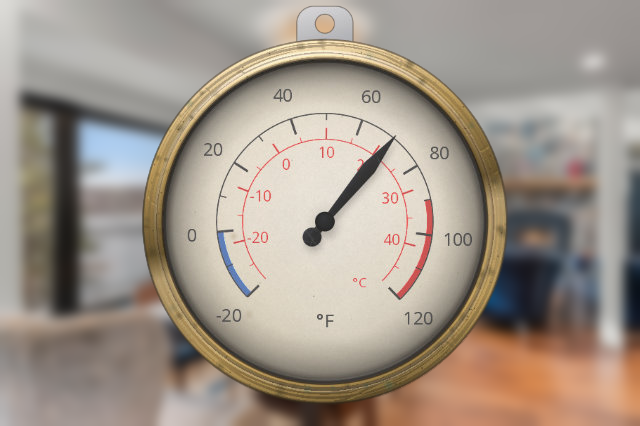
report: 70 (°F)
